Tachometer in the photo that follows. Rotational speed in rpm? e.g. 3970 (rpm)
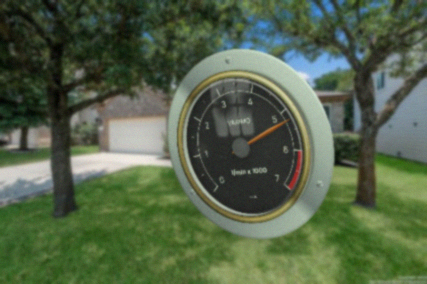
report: 5250 (rpm)
